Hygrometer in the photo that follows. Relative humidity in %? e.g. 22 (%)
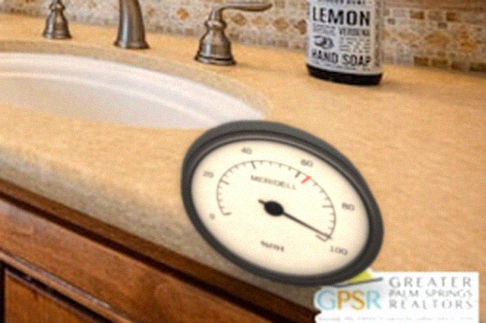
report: 96 (%)
